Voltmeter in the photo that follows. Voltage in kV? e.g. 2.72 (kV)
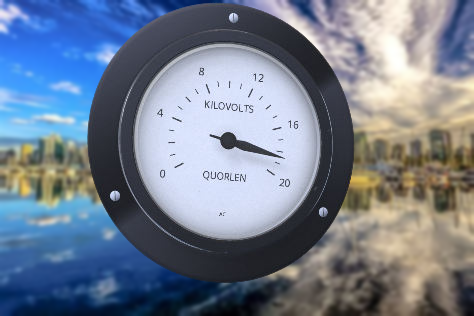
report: 18.5 (kV)
